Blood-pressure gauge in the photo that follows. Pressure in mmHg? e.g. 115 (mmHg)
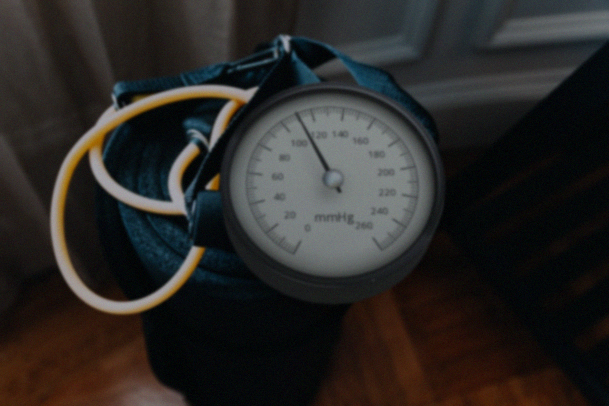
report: 110 (mmHg)
